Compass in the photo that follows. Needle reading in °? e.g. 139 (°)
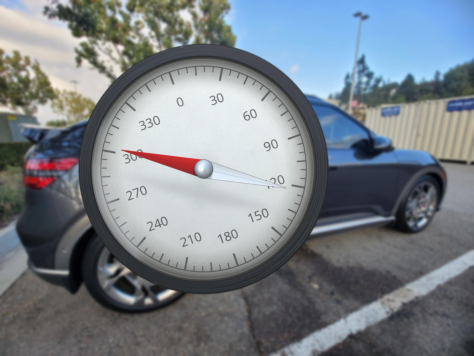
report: 302.5 (°)
